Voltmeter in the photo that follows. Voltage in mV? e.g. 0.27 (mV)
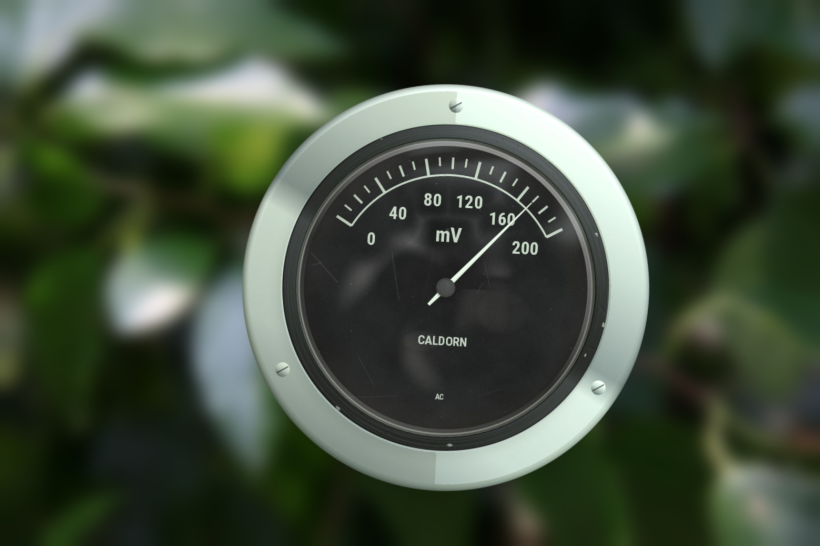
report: 170 (mV)
